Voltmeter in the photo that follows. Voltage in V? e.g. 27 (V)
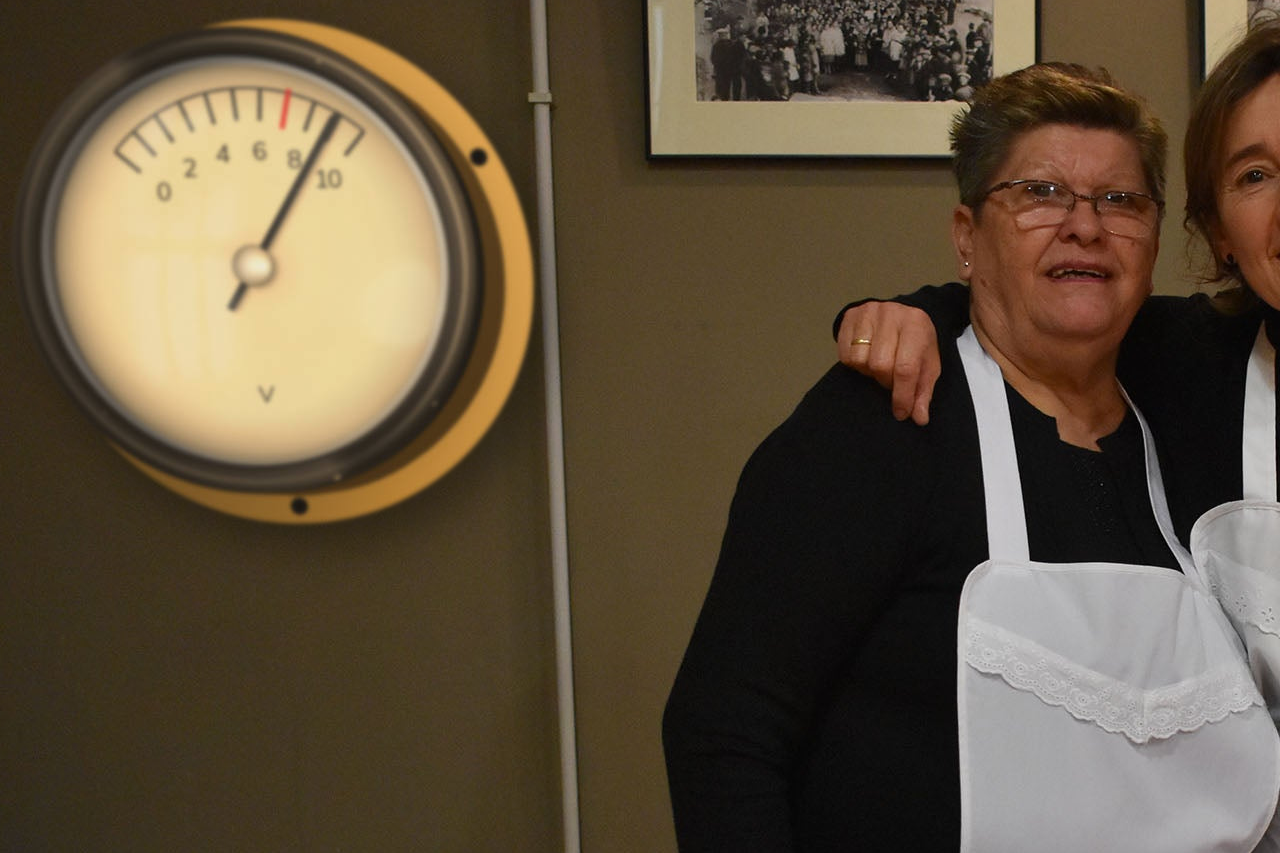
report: 9 (V)
